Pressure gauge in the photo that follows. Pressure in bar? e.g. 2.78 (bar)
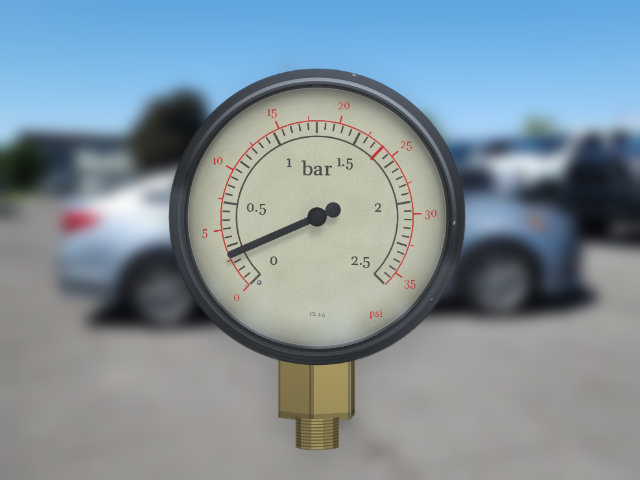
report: 0.2 (bar)
